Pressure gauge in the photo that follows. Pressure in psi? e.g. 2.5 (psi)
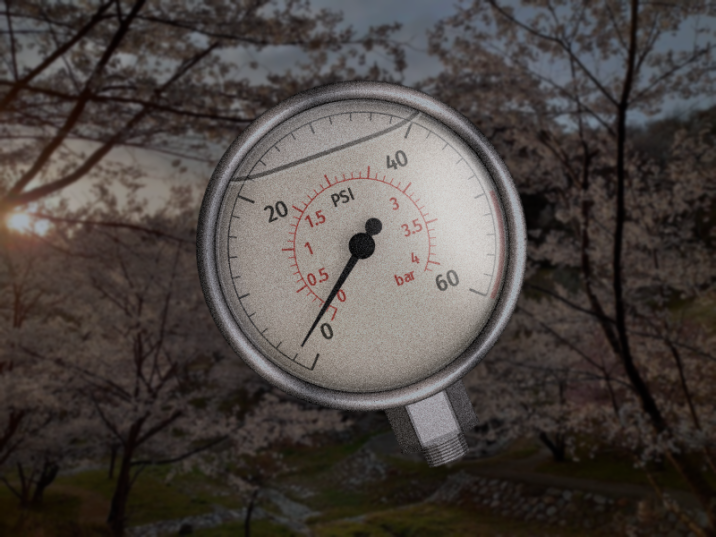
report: 2 (psi)
